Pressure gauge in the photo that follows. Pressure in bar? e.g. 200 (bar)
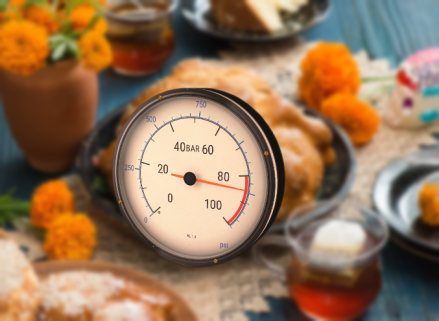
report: 85 (bar)
